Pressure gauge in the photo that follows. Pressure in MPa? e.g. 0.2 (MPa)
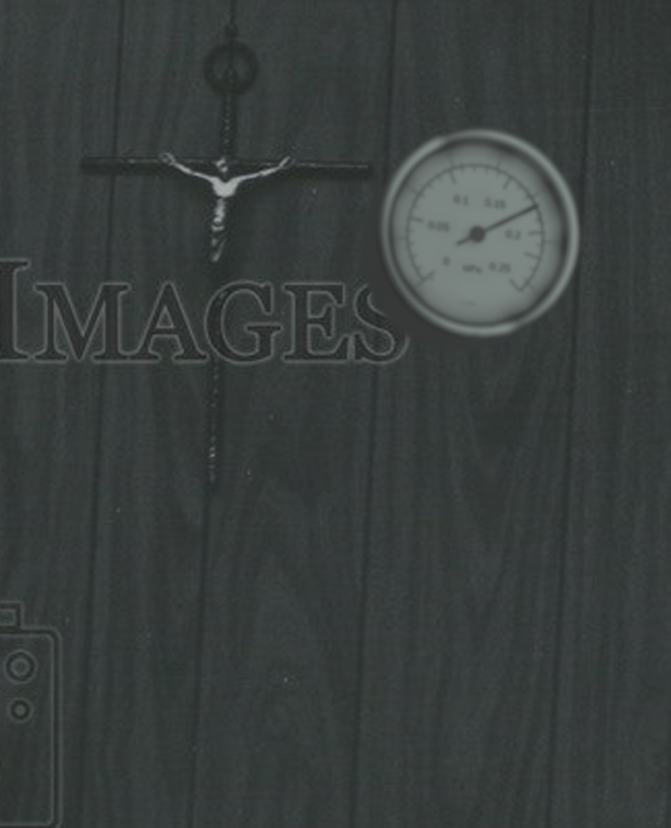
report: 0.18 (MPa)
